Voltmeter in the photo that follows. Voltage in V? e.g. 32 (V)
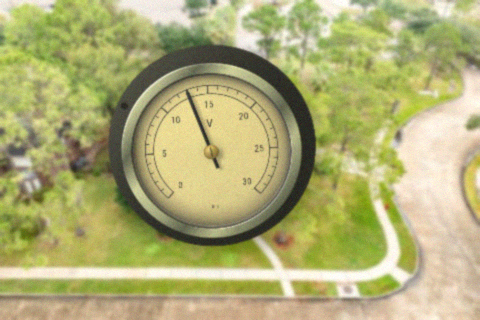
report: 13 (V)
